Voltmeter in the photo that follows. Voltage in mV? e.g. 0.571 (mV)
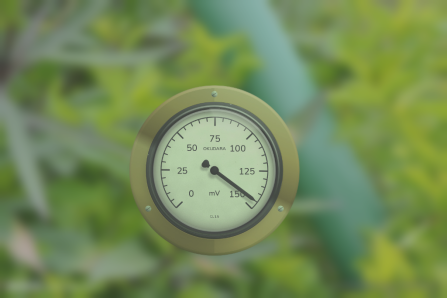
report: 145 (mV)
